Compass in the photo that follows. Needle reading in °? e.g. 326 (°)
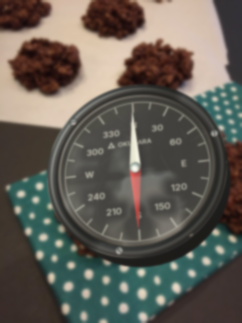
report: 180 (°)
